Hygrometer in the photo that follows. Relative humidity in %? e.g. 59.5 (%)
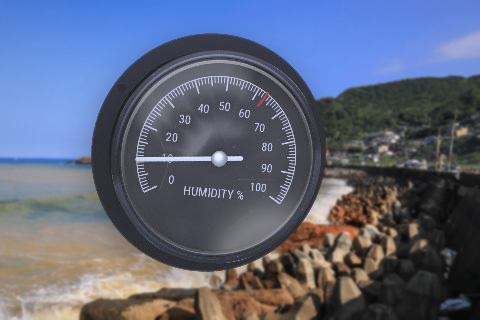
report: 10 (%)
